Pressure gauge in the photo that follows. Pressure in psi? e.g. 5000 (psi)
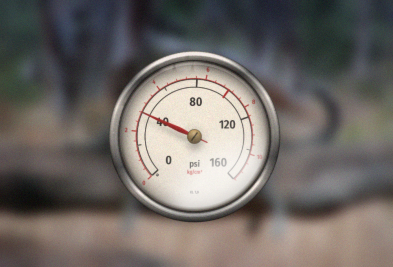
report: 40 (psi)
